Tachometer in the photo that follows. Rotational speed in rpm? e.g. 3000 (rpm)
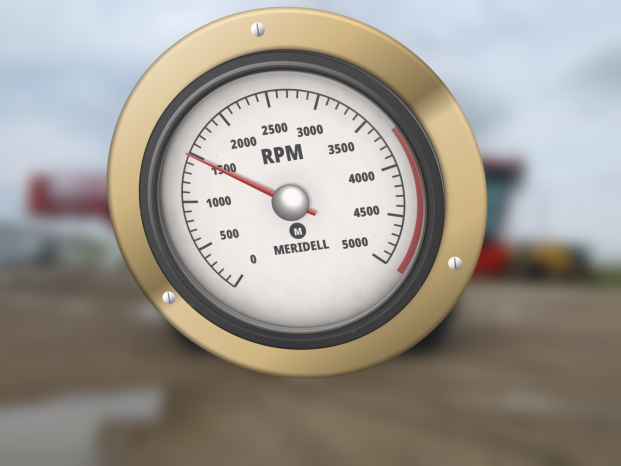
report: 1500 (rpm)
